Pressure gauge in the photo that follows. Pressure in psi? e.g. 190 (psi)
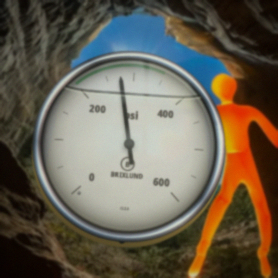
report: 275 (psi)
